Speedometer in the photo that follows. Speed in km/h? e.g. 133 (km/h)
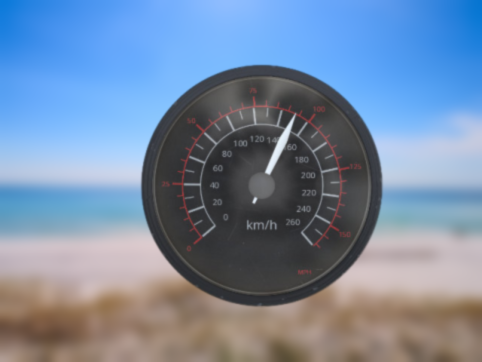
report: 150 (km/h)
